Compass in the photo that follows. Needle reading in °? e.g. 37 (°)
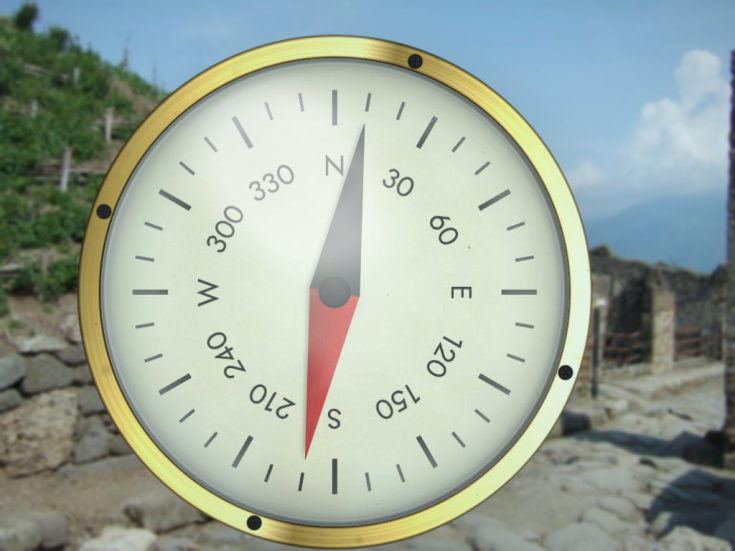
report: 190 (°)
